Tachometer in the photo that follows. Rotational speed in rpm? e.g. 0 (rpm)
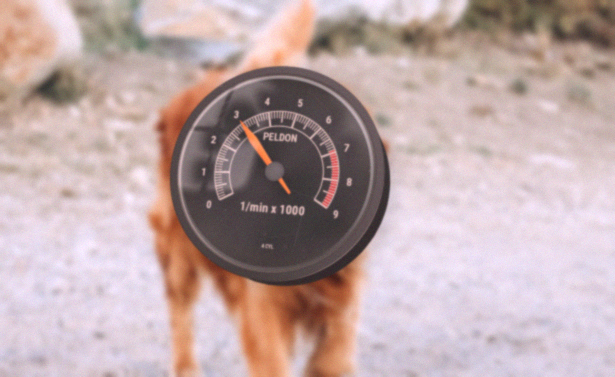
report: 3000 (rpm)
